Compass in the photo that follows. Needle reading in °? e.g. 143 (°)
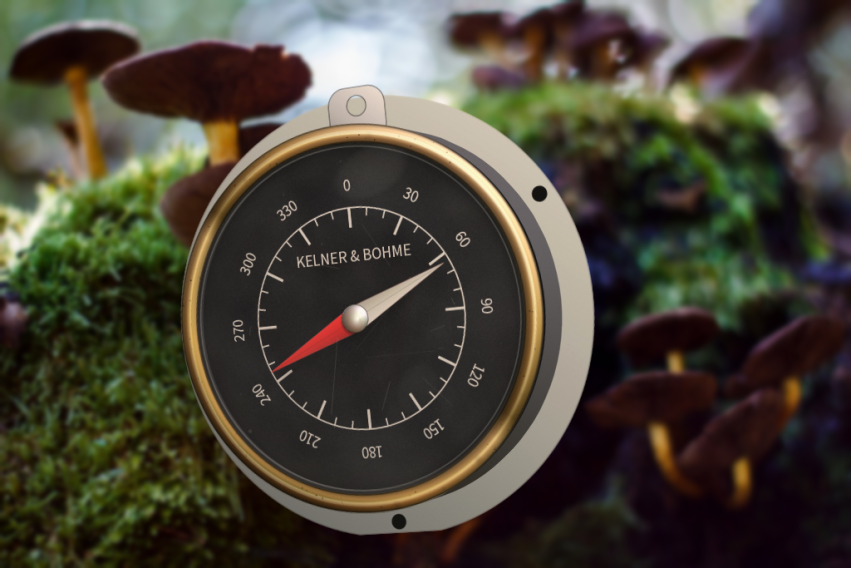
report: 245 (°)
